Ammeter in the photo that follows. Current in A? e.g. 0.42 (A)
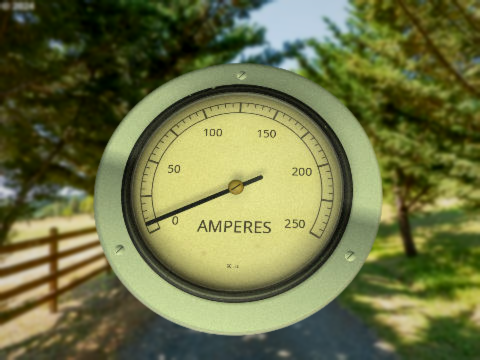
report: 5 (A)
